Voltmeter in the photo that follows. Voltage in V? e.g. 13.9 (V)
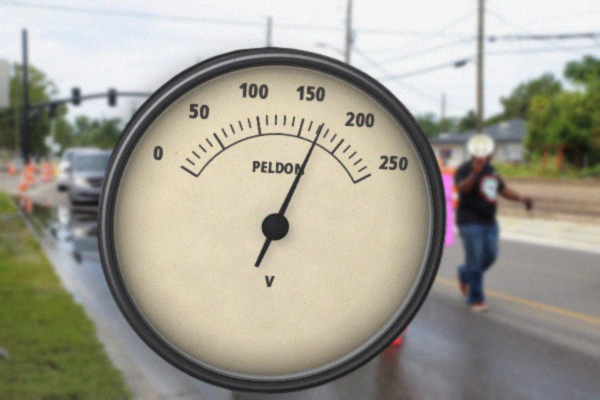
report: 170 (V)
